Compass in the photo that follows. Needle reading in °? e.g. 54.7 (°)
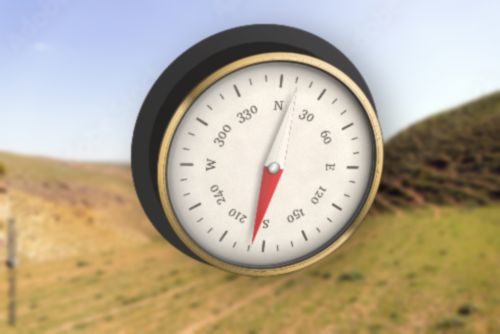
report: 190 (°)
